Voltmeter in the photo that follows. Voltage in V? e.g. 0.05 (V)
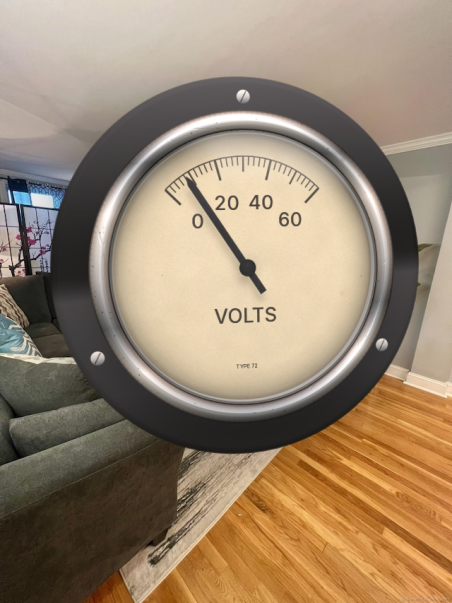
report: 8 (V)
